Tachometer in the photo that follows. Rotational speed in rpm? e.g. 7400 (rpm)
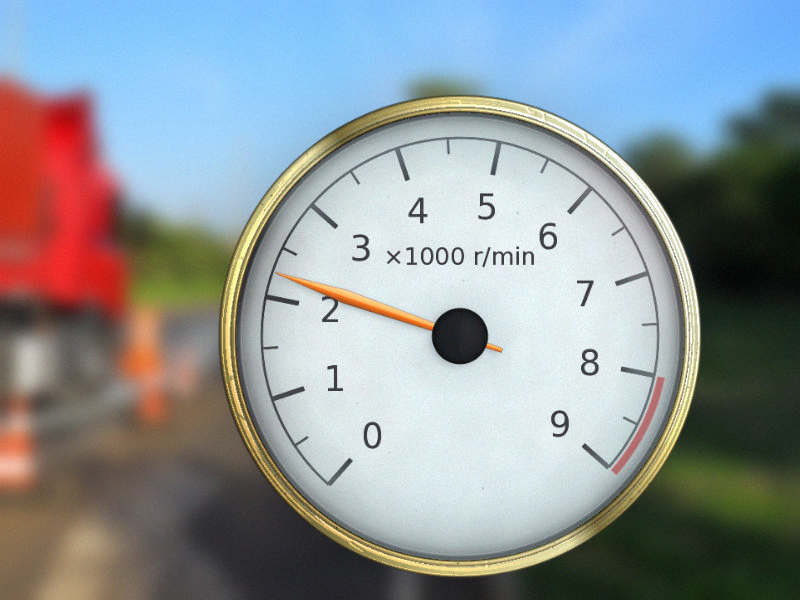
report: 2250 (rpm)
